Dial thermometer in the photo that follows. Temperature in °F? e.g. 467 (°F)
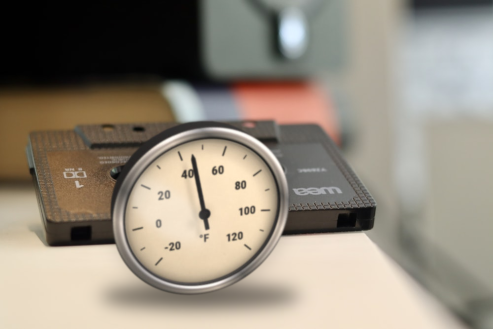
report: 45 (°F)
